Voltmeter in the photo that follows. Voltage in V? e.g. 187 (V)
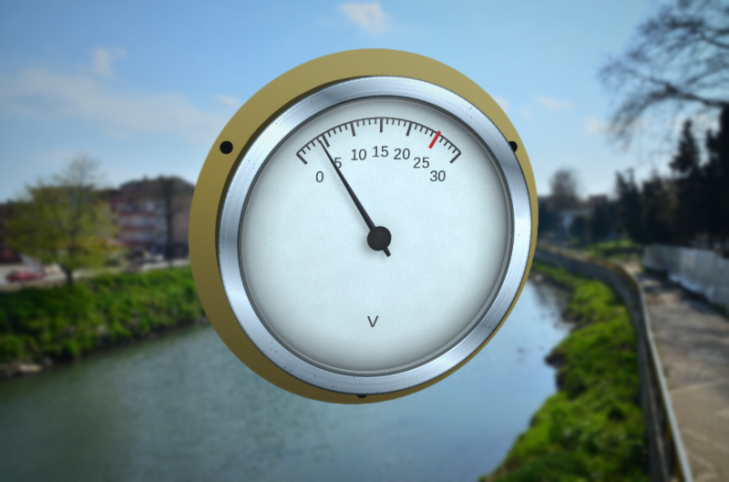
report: 4 (V)
